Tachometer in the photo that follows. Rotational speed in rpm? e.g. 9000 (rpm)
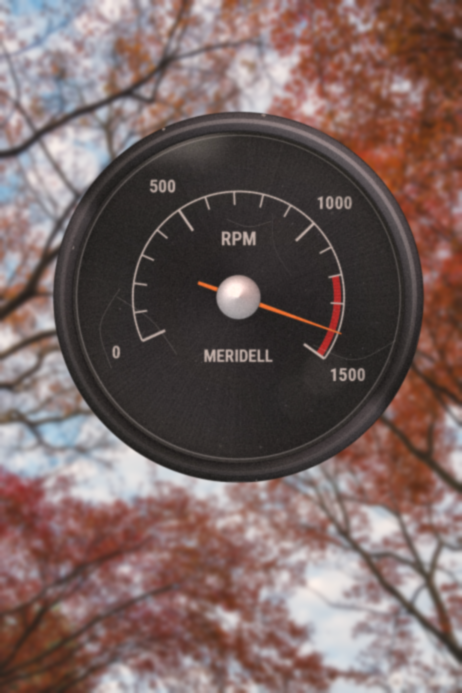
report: 1400 (rpm)
